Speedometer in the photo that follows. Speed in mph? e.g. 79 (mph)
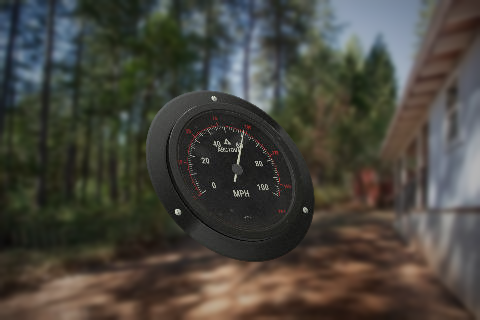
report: 60 (mph)
